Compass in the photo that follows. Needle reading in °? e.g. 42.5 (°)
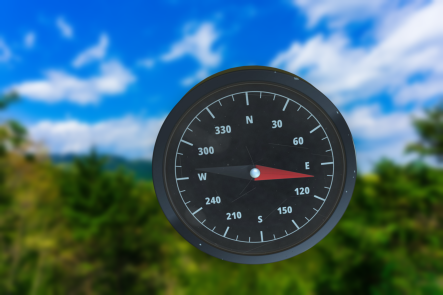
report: 100 (°)
